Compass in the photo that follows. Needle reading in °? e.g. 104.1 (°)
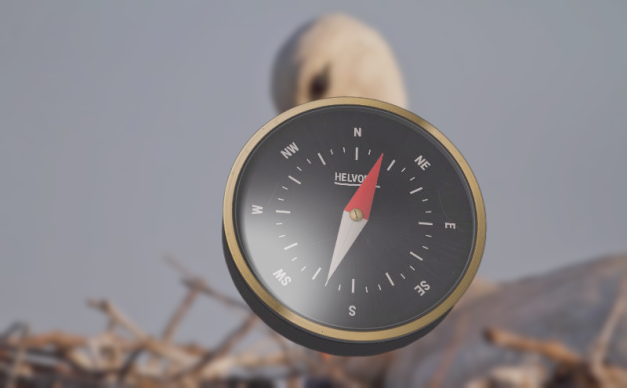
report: 20 (°)
